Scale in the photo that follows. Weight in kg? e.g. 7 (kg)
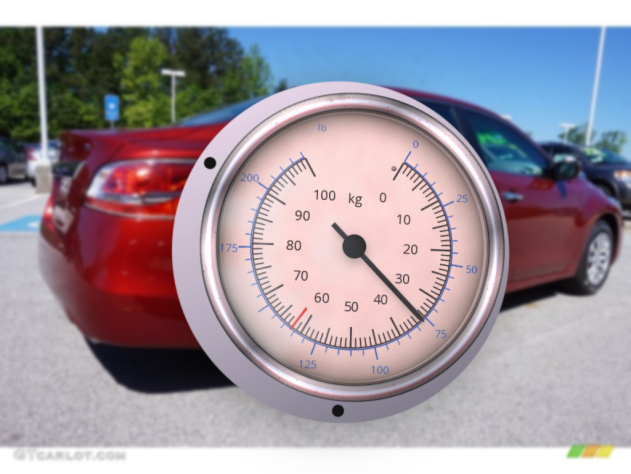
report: 35 (kg)
